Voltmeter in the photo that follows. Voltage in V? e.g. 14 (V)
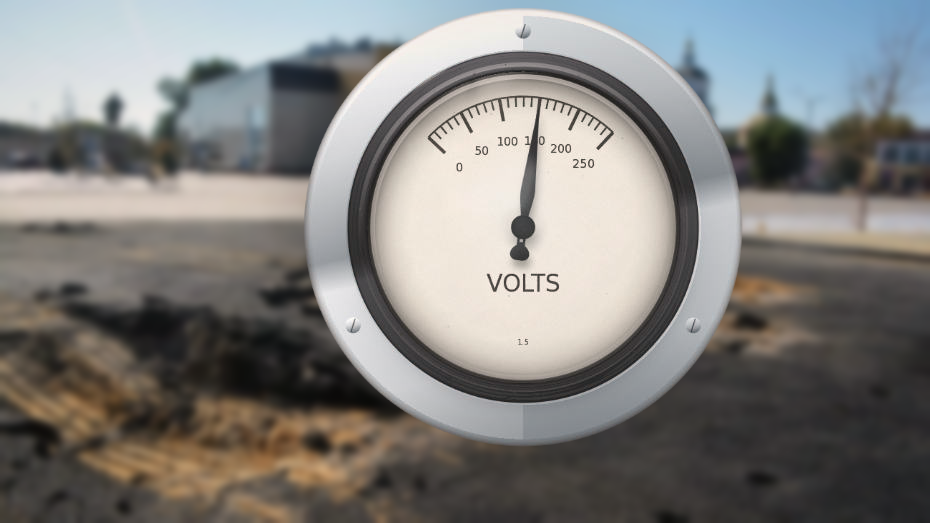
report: 150 (V)
